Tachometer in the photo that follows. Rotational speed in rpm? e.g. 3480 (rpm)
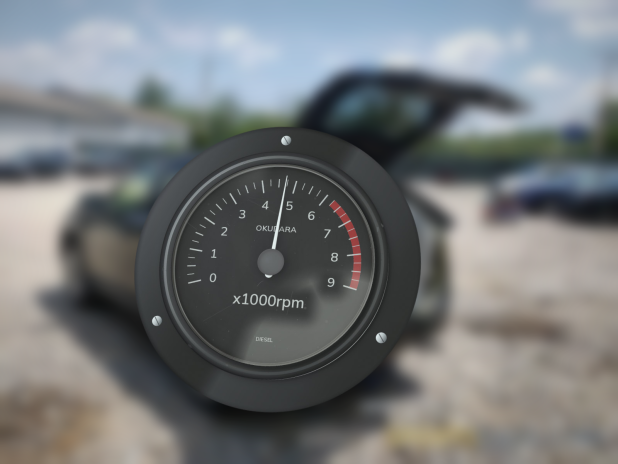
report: 4750 (rpm)
